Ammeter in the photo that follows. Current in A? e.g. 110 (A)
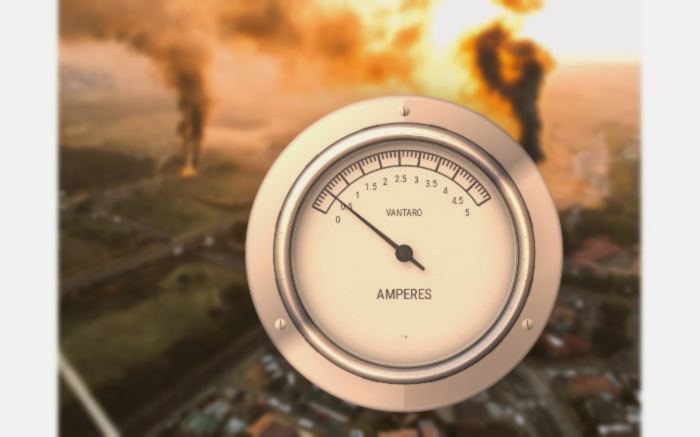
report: 0.5 (A)
